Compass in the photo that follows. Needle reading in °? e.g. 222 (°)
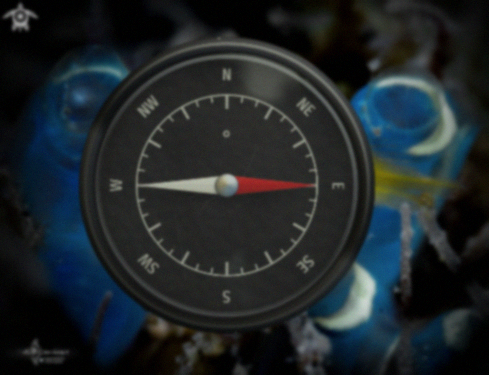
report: 90 (°)
